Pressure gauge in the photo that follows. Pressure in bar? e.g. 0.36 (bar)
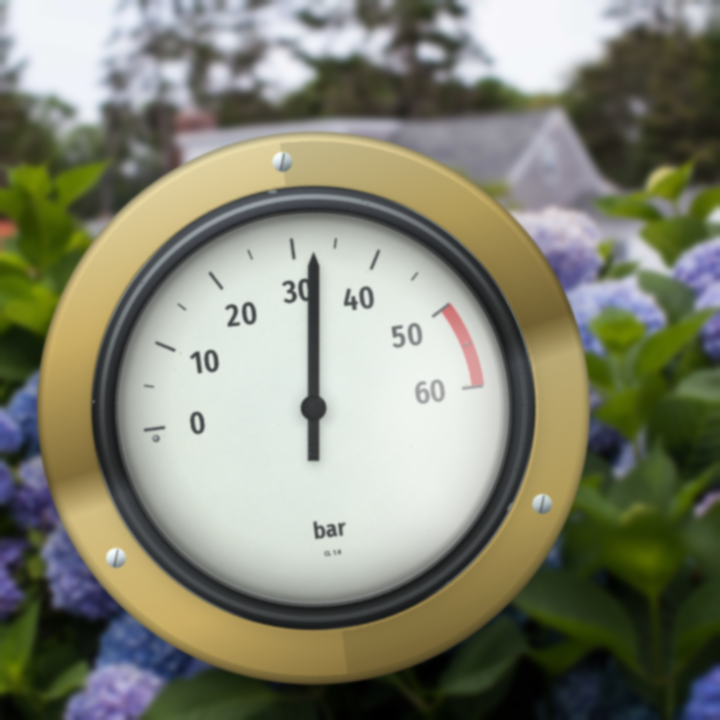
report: 32.5 (bar)
